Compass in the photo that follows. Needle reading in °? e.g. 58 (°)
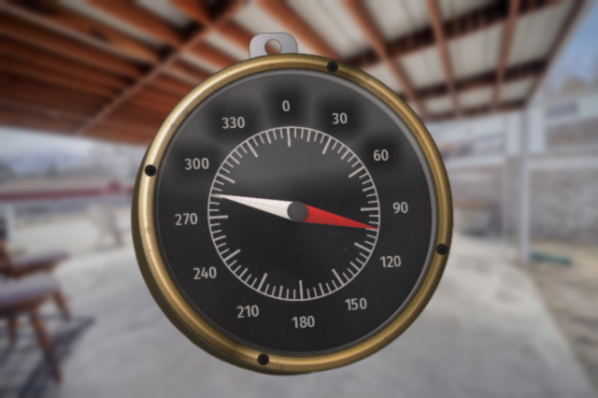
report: 105 (°)
